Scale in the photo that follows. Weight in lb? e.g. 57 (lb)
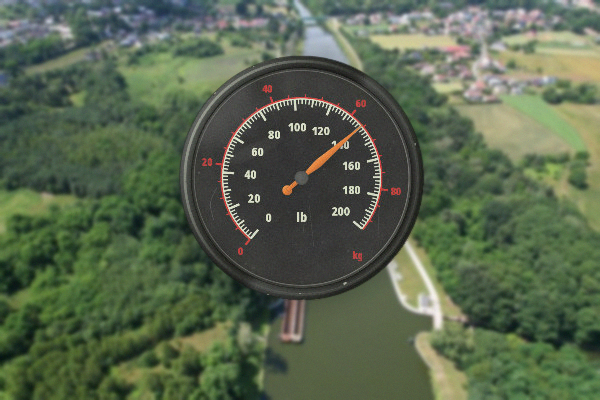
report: 140 (lb)
